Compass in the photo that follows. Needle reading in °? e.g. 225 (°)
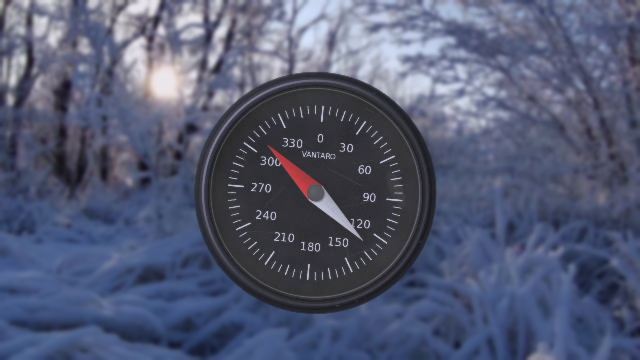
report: 310 (°)
